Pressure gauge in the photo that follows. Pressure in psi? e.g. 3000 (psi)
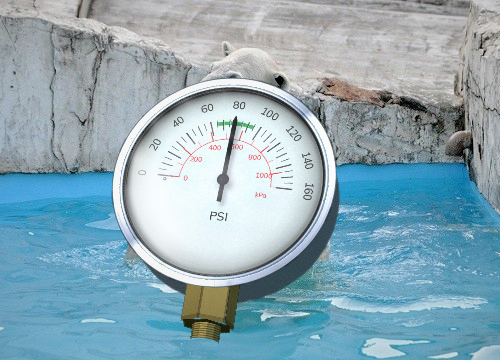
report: 80 (psi)
